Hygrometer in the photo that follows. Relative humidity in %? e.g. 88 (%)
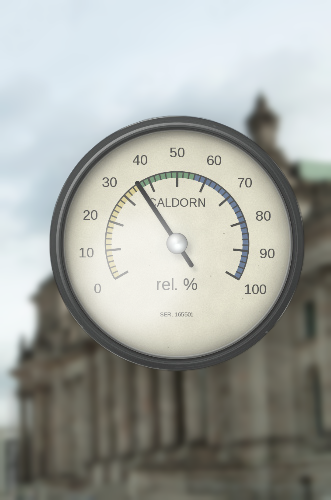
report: 36 (%)
